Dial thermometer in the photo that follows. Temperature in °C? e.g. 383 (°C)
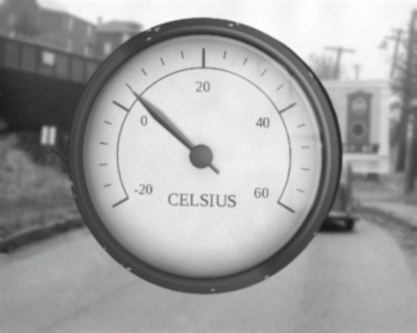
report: 4 (°C)
